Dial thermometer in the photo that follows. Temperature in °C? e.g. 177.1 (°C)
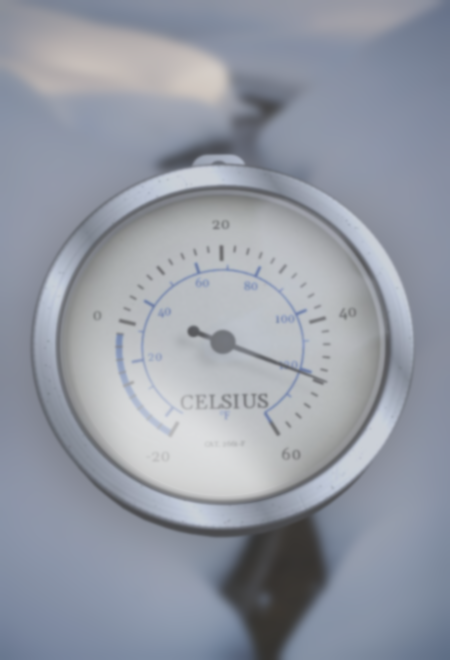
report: 50 (°C)
